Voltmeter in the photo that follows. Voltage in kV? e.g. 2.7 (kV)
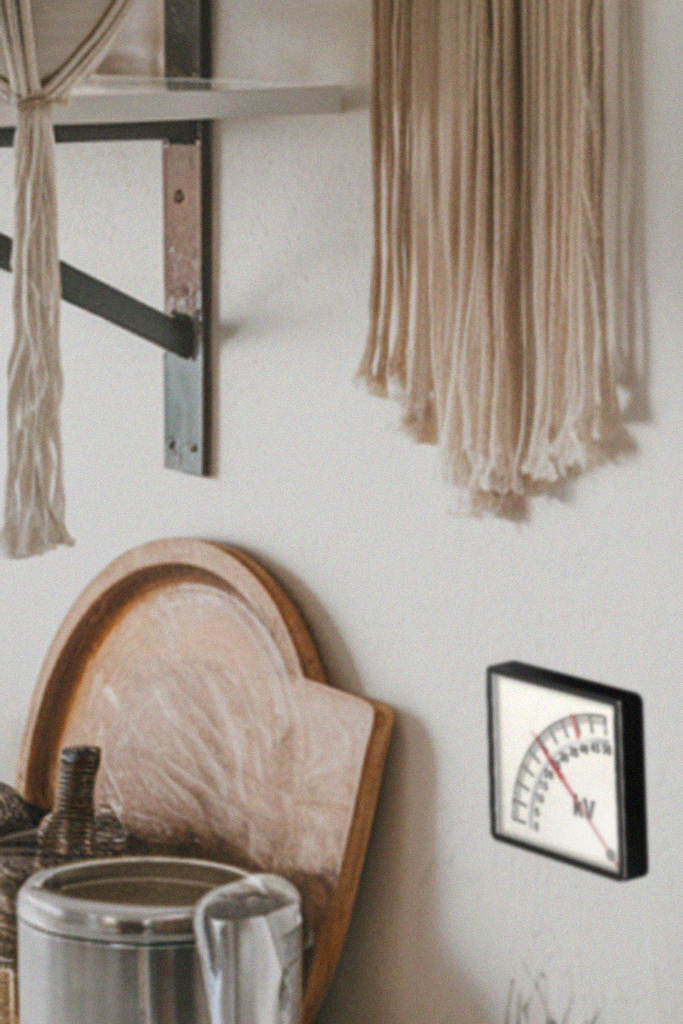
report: 25 (kV)
